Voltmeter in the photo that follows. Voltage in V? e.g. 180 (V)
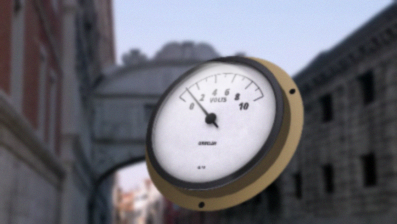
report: 1 (V)
